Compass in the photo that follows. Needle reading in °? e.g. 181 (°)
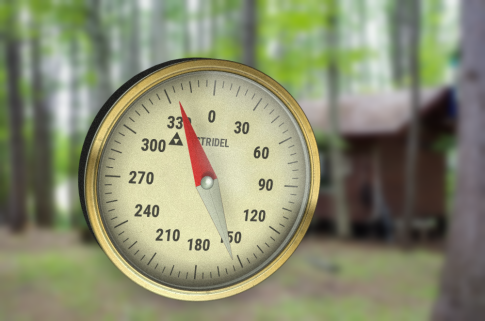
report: 335 (°)
